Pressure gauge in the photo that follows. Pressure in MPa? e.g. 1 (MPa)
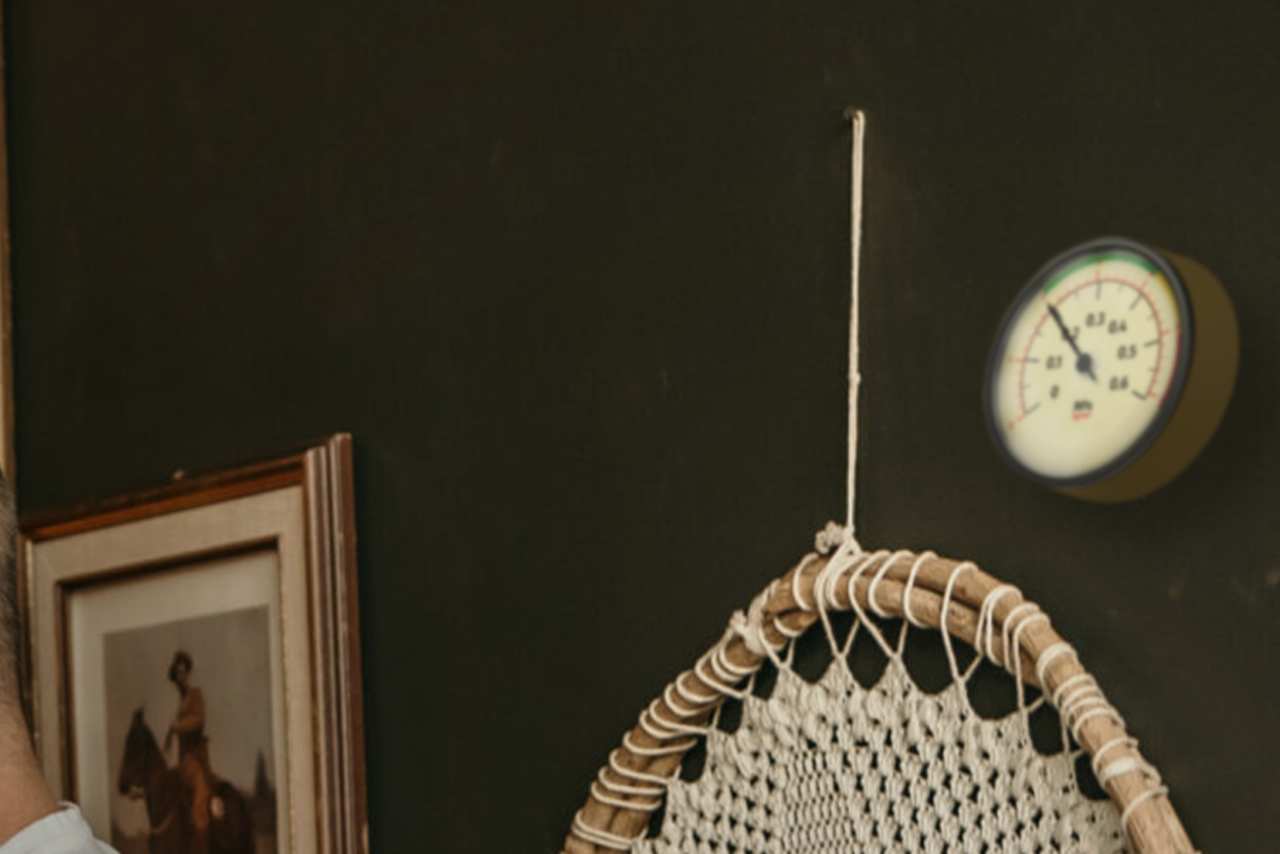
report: 0.2 (MPa)
